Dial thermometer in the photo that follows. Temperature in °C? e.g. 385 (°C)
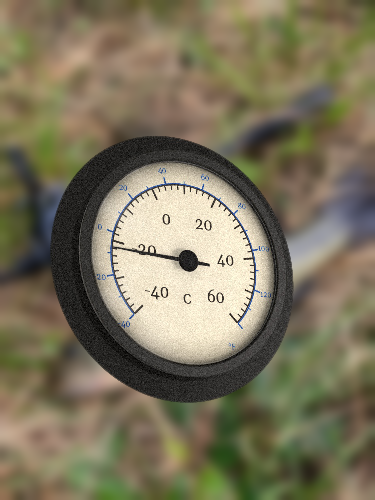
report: -22 (°C)
